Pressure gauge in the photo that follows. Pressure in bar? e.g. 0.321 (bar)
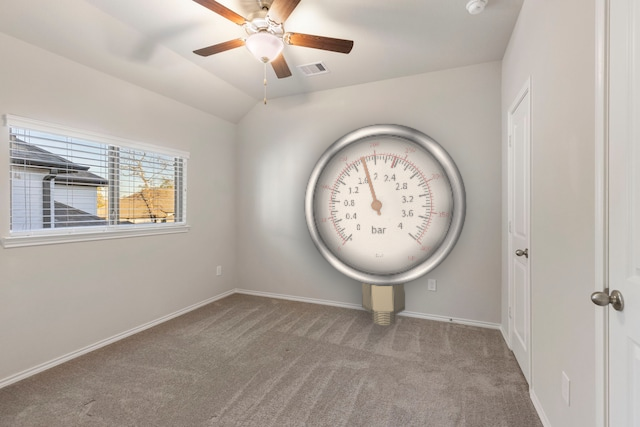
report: 1.8 (bar)
